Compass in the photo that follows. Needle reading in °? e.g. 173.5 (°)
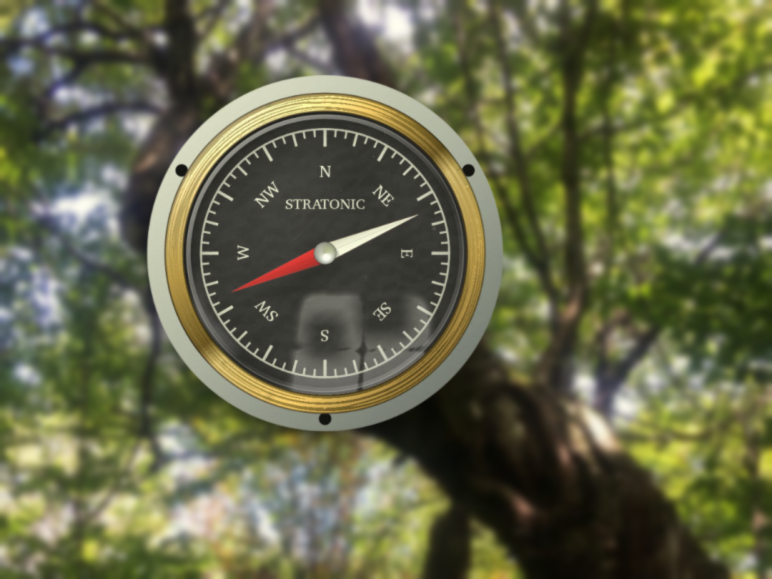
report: 247.5 (°)
